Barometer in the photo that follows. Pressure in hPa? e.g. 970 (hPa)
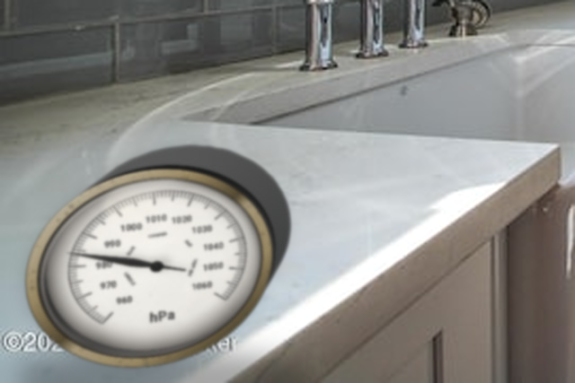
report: 985 (hPa)
